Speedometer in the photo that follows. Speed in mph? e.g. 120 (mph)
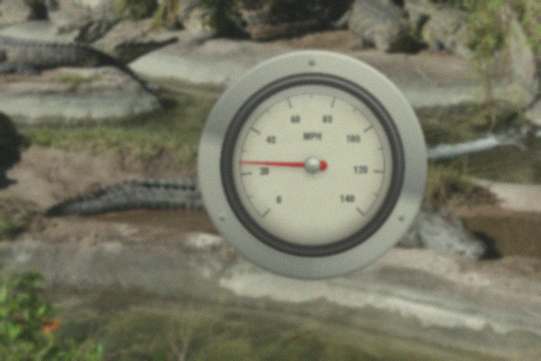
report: 25 (mph)
